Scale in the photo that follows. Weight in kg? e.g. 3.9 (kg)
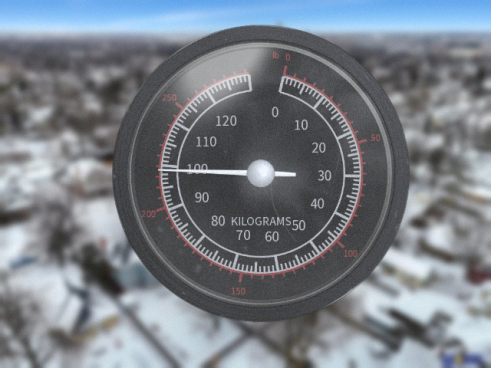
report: 99 (kg)
